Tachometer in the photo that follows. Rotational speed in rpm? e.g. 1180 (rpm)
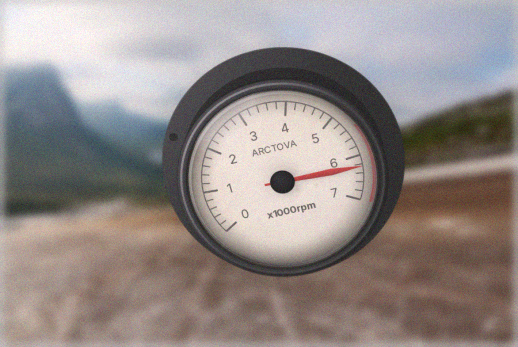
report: 6200 (rpm)
